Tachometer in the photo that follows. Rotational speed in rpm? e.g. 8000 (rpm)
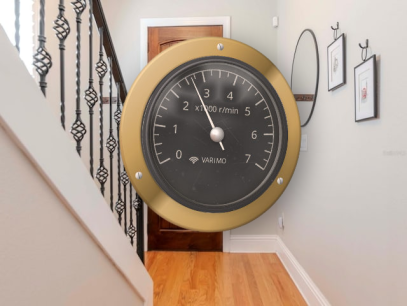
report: 2625 (rpm)
